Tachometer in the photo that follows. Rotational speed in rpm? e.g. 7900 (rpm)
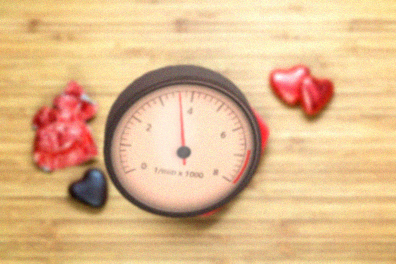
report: 3600 (rpm)
